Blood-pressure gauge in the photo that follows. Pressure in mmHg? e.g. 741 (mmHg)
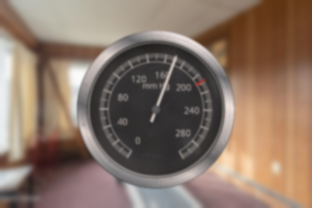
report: 170 (mmHg)
